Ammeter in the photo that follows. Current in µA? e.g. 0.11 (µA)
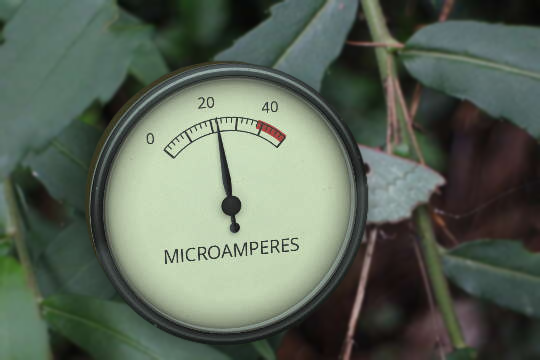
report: 22 (µA)
